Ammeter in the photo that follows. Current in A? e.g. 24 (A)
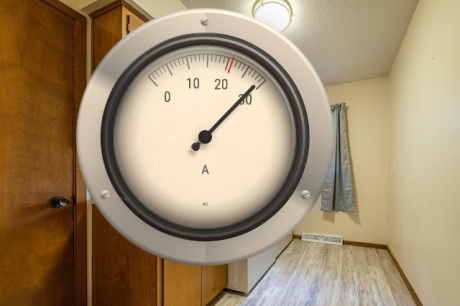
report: 29 (A)
